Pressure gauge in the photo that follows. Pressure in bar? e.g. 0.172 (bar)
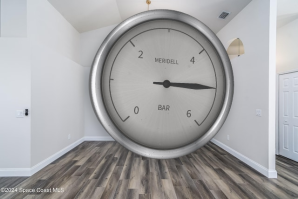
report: 5 (bar)
